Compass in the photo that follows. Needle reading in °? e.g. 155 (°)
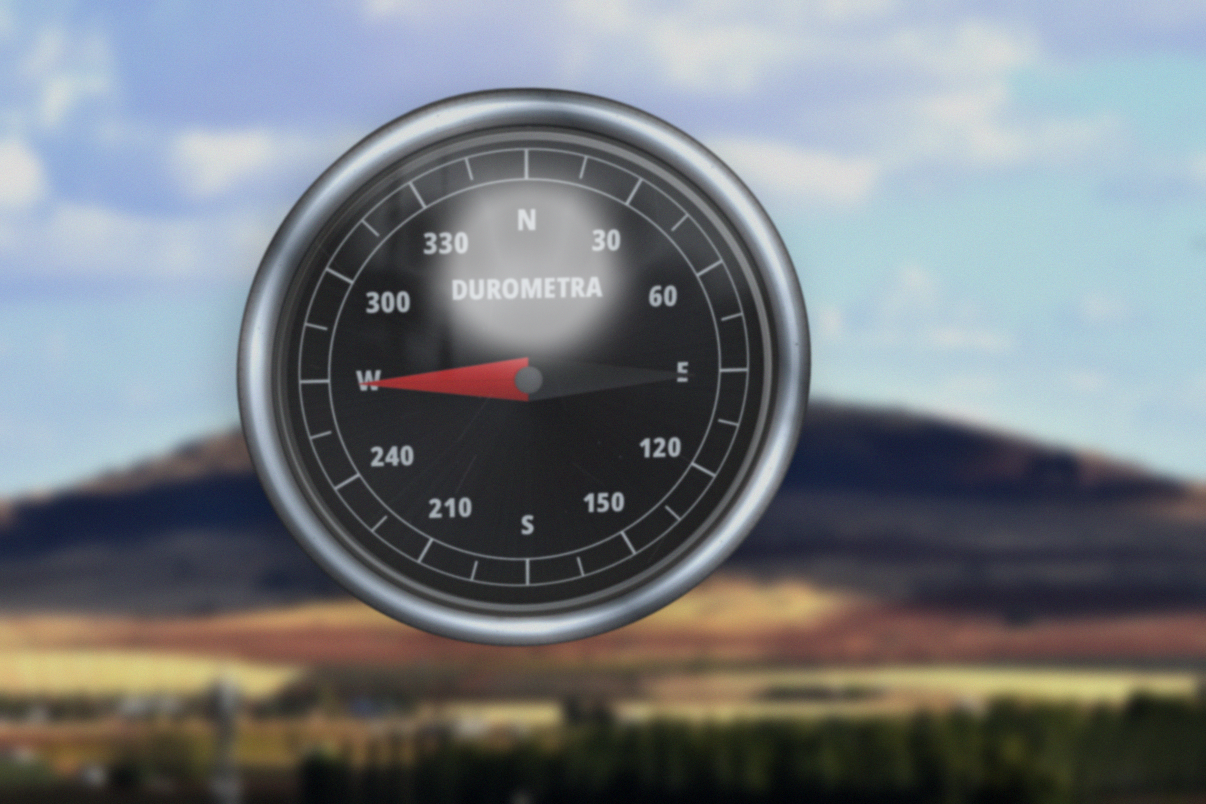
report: 270 (°)
